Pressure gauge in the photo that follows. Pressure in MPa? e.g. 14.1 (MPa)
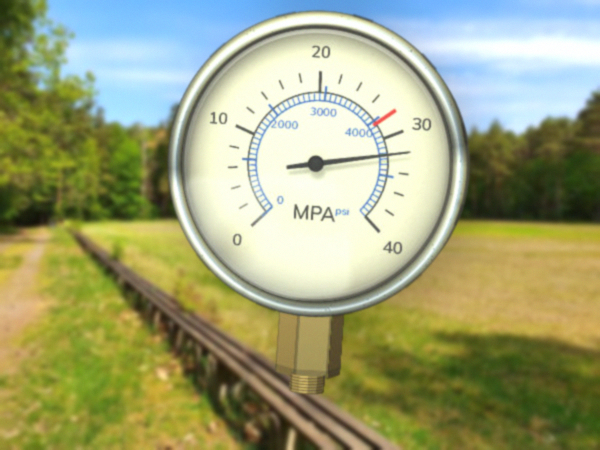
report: 32 (MPa)
